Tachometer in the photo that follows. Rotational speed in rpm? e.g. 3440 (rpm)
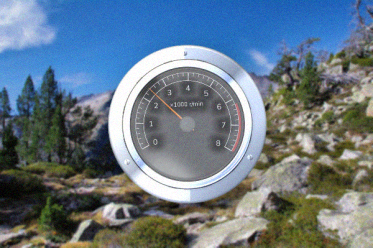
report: 2400 (rpm)
